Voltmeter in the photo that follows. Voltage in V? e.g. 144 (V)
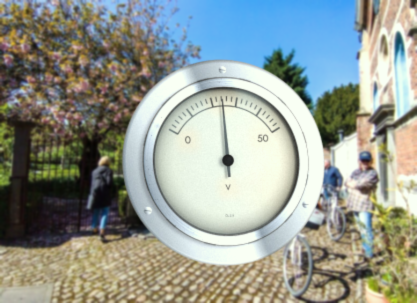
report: 24 (V)
